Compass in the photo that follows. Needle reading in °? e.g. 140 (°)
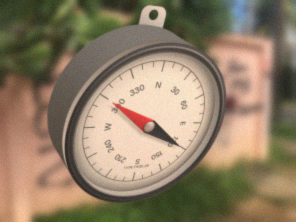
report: 300 (°)
